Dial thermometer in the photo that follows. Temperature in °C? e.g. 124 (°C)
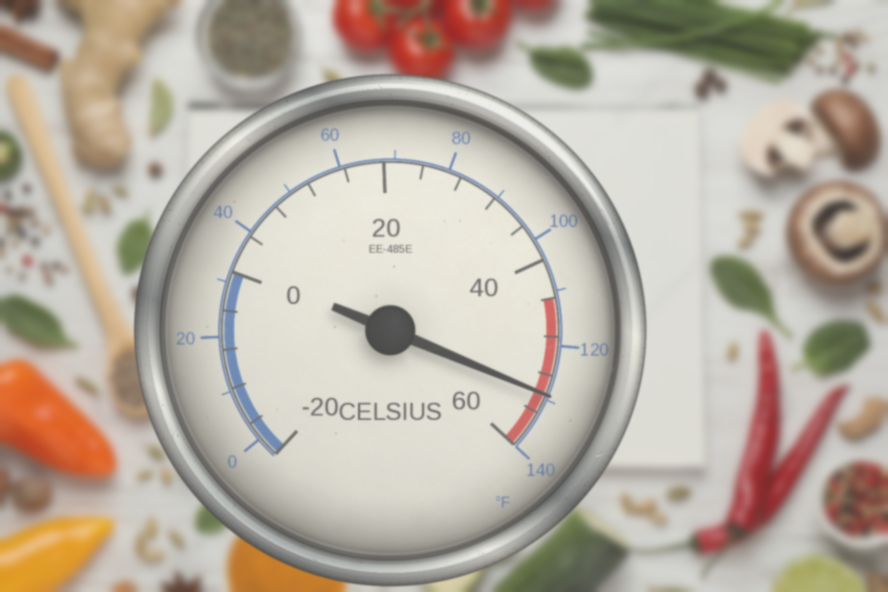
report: 54 (°C)
